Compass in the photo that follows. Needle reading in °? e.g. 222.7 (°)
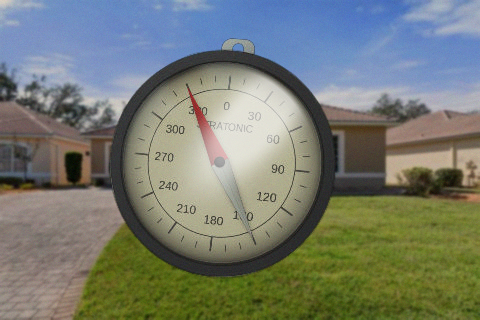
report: 330 (°)
